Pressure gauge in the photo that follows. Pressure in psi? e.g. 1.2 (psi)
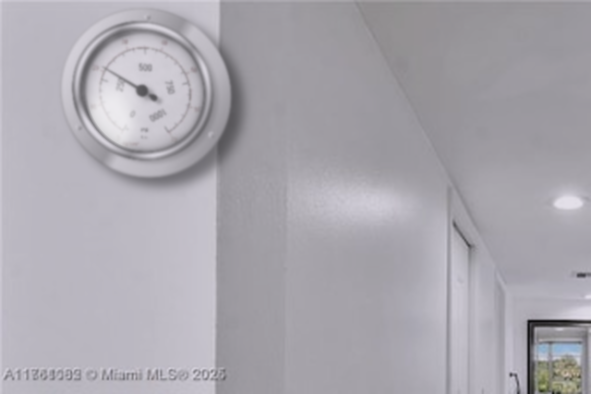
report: 300 (psi)
